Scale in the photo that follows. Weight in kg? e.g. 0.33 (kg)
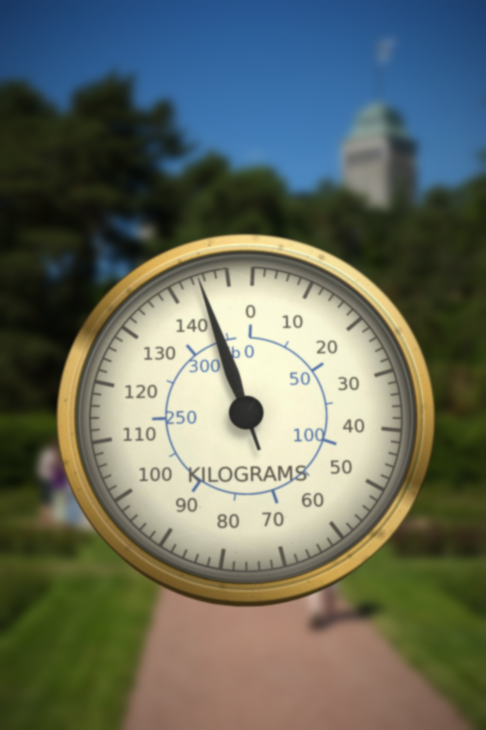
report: 145 (kg)
